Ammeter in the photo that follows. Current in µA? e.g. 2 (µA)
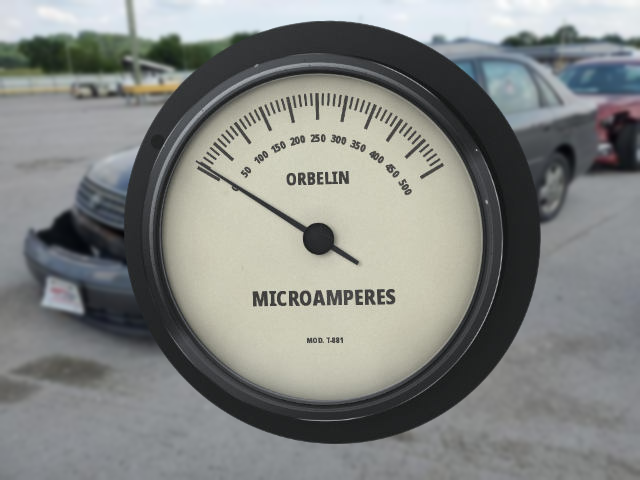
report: 10 (µA)
